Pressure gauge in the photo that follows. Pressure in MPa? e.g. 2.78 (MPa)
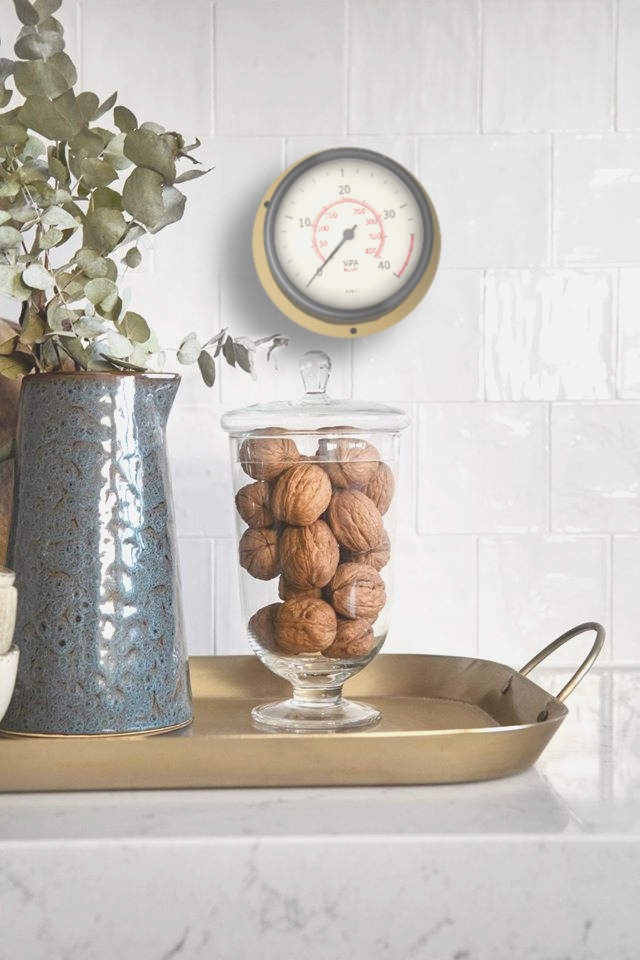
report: 0 (MPa)
